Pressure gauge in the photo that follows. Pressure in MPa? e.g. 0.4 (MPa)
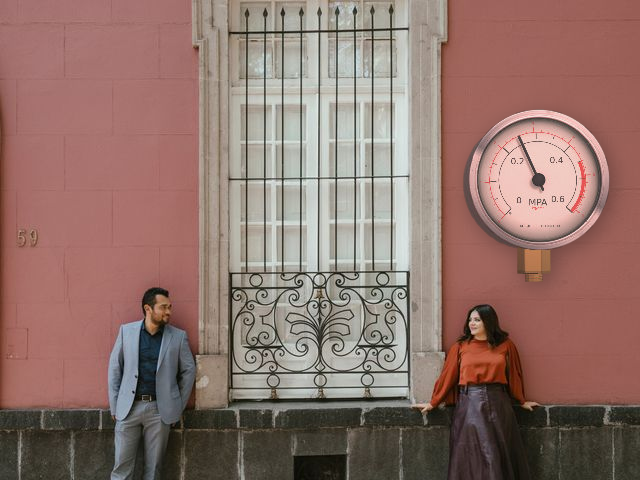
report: 0.25 (MPa)
